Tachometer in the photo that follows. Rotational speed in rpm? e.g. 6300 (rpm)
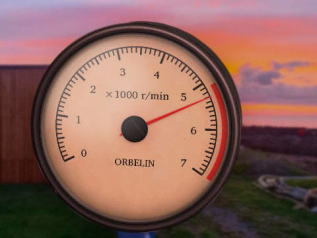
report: 5300 (rpm)
